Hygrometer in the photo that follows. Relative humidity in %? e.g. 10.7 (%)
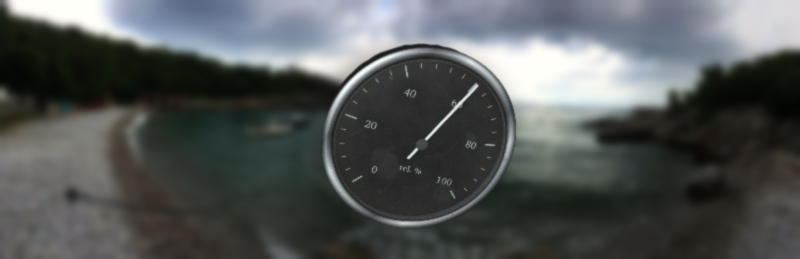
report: 60 (%)
